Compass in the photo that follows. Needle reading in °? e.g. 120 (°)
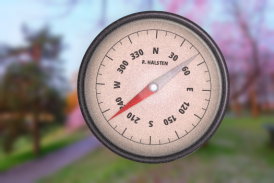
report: 230 (°)
